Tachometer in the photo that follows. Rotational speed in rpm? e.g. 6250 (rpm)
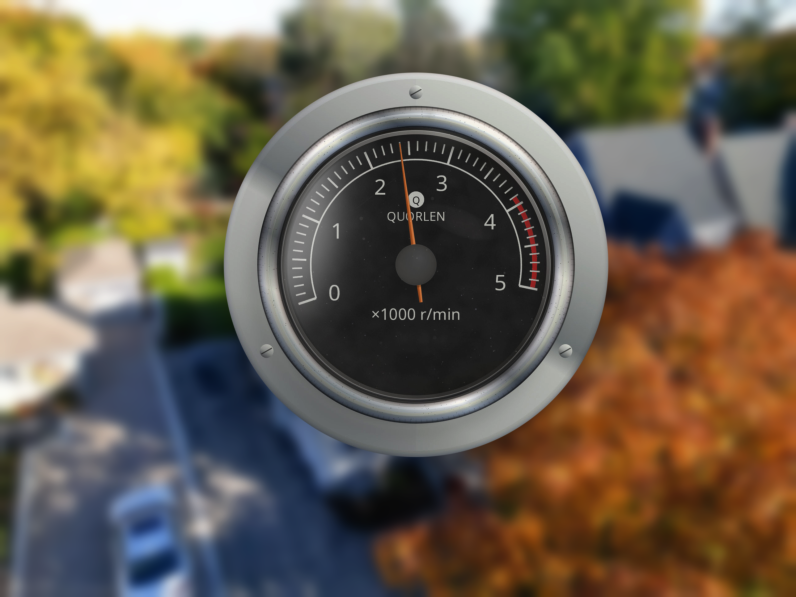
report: 2400 (rpm)
